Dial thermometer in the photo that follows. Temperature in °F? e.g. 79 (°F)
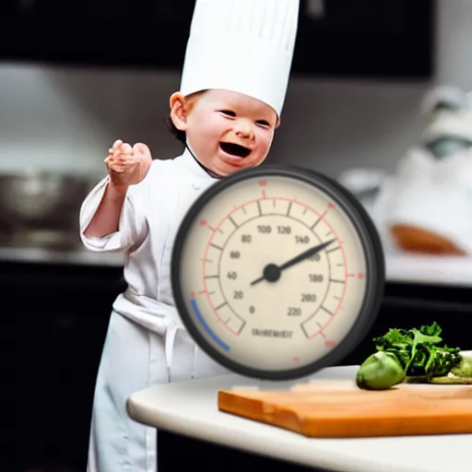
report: 155 (°F)
